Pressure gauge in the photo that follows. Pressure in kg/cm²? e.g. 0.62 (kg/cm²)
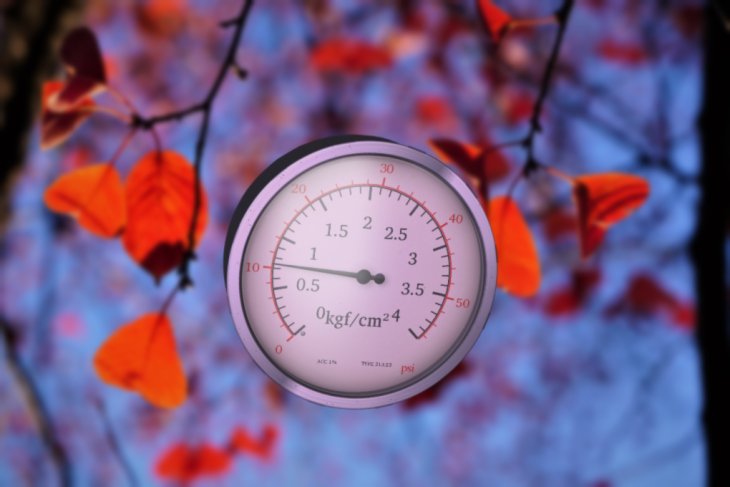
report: 0.75 (kg/cm²)
